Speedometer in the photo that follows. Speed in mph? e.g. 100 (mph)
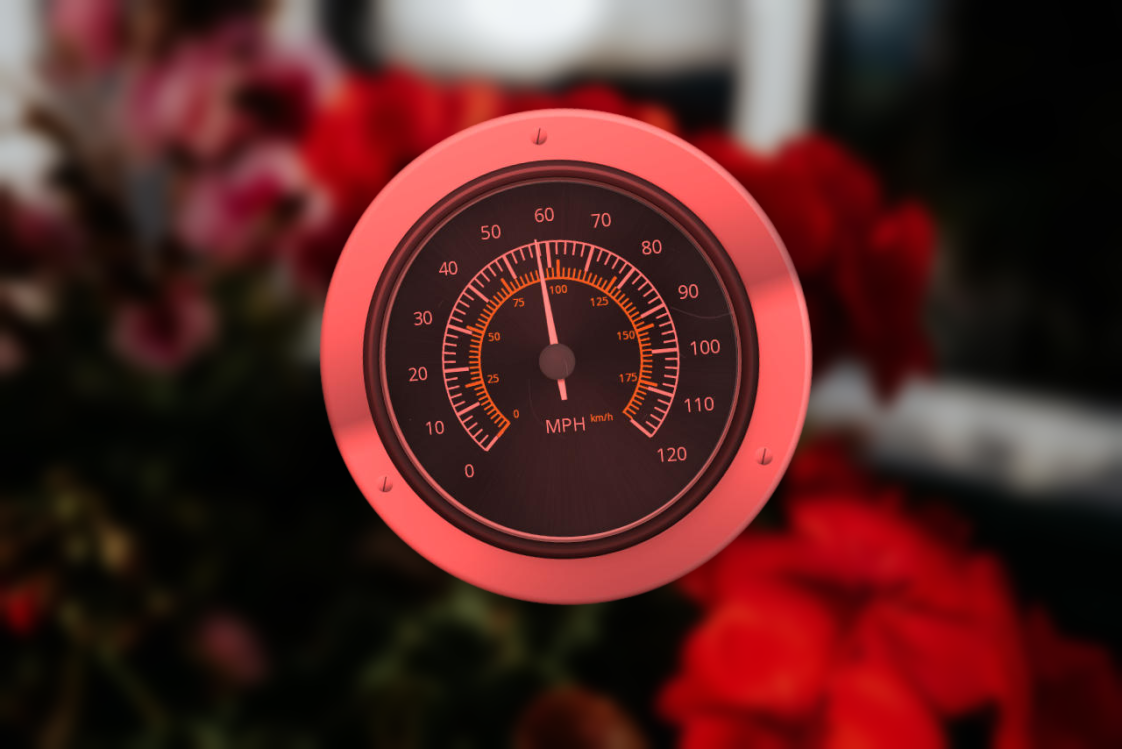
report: 58 (mph)
